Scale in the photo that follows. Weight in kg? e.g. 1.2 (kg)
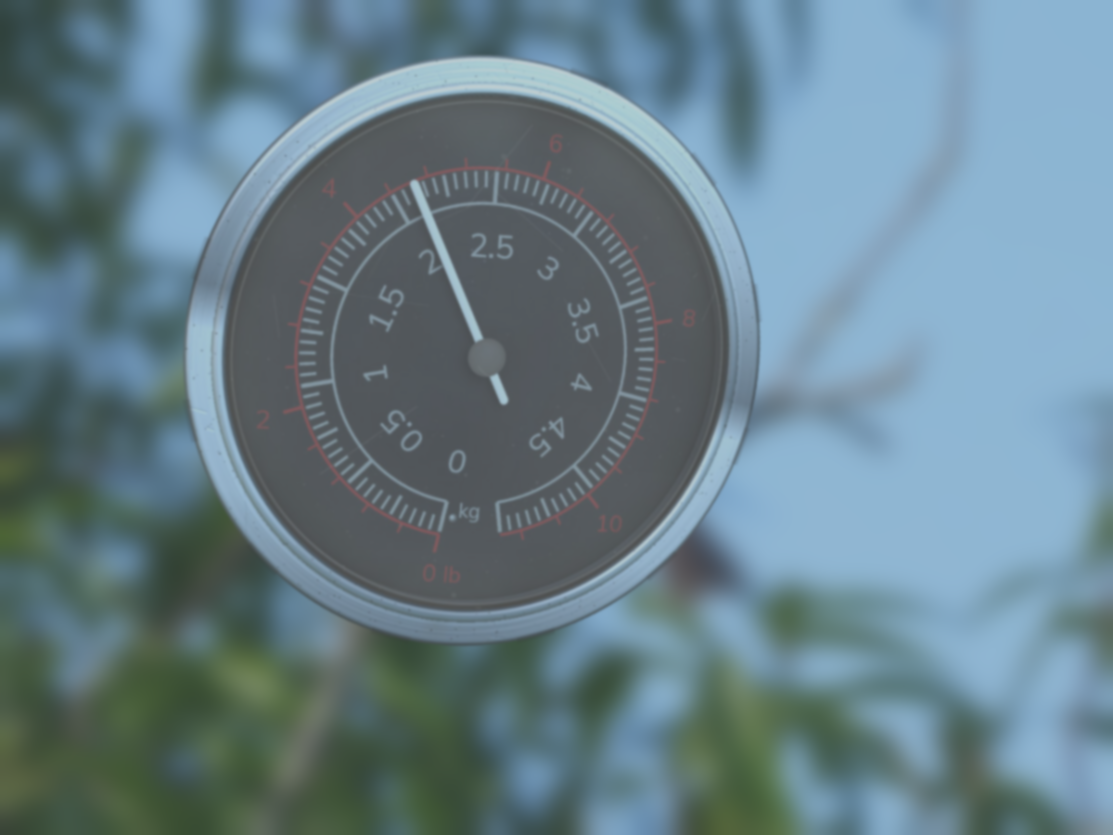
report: 2.1 (kg)
